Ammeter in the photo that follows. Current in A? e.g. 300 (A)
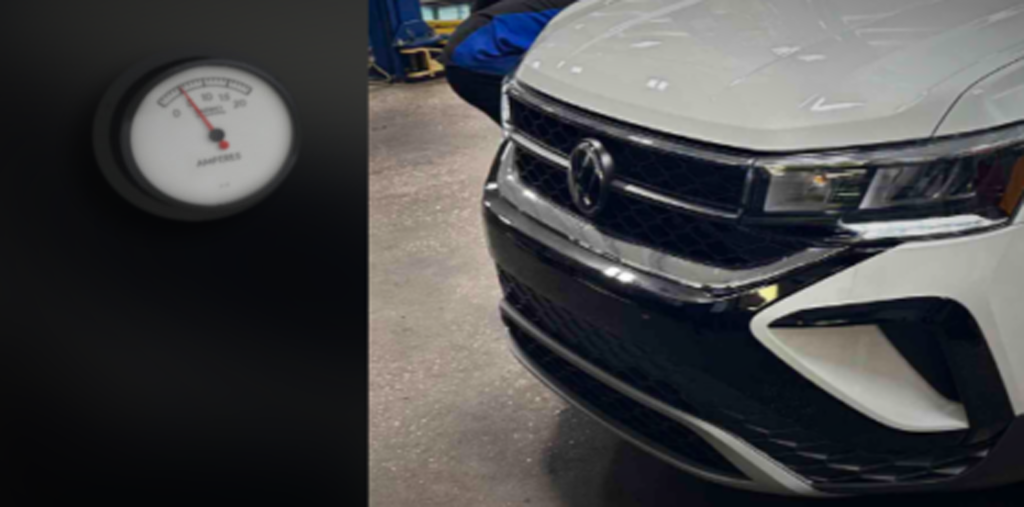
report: 5 (A)
